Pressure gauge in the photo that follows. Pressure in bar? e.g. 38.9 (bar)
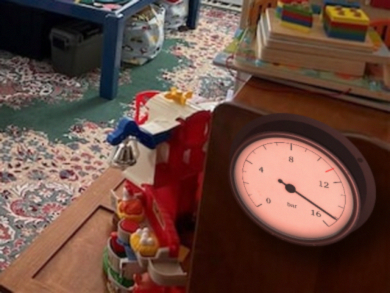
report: 15 (bar)
